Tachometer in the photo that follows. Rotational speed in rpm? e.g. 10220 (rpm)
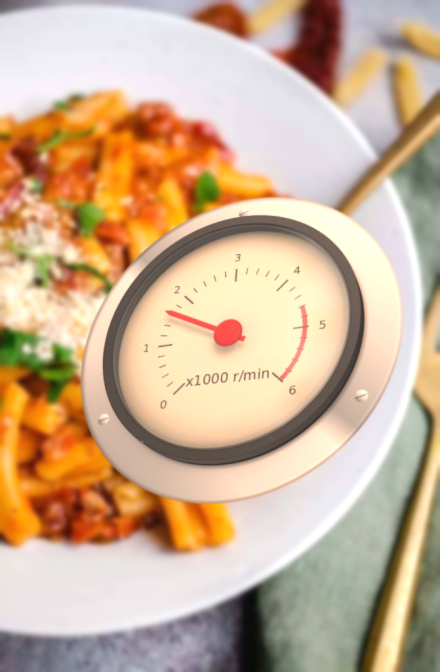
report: 1600 (rpm)
